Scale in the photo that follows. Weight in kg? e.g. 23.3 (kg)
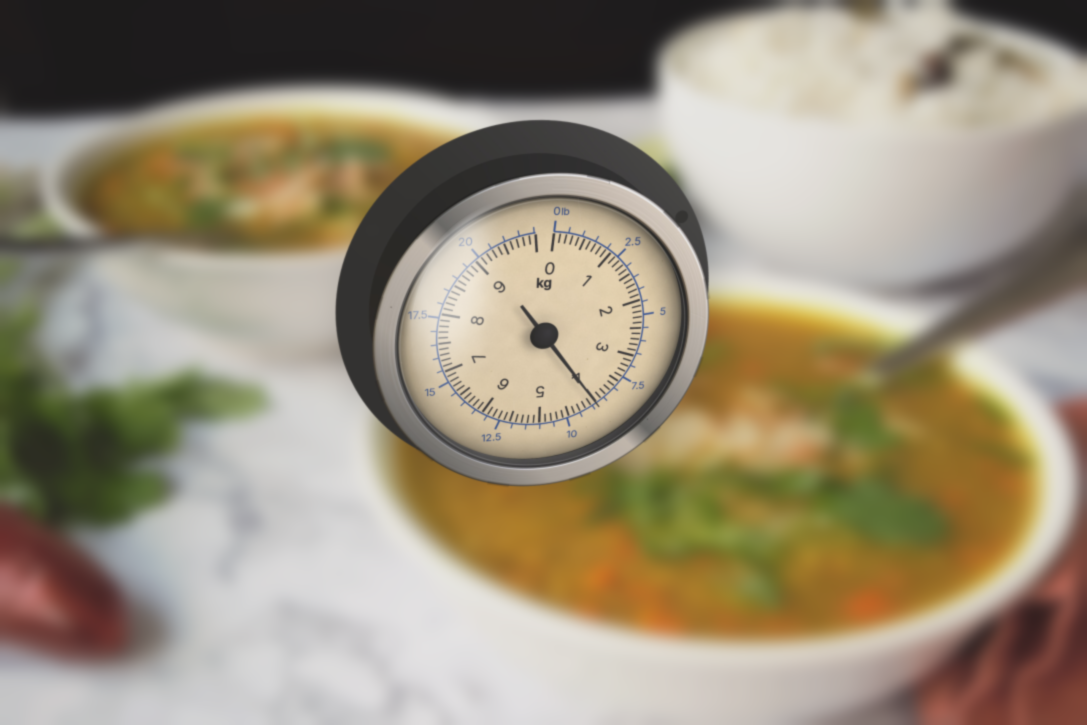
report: 4 (kg)
